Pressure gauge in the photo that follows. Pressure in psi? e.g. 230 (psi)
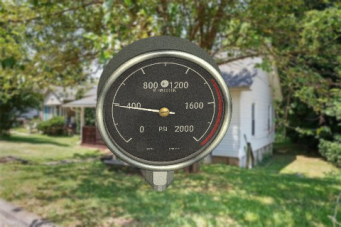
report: 400 (psi)
